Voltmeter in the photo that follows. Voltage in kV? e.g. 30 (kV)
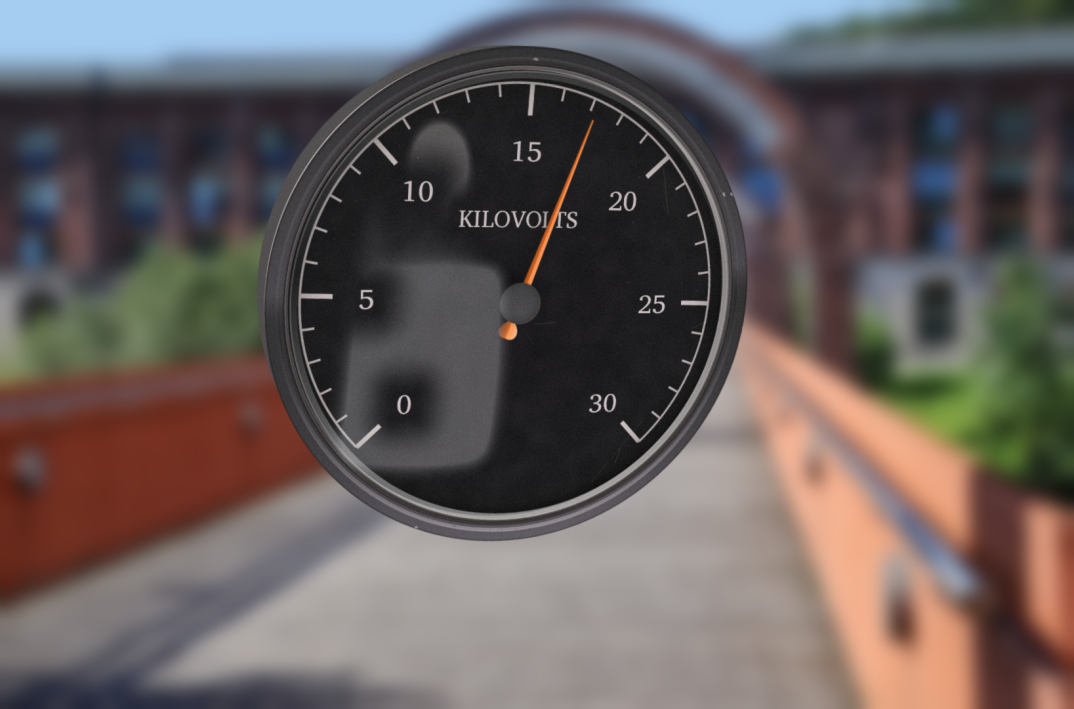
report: 17 (kV)
